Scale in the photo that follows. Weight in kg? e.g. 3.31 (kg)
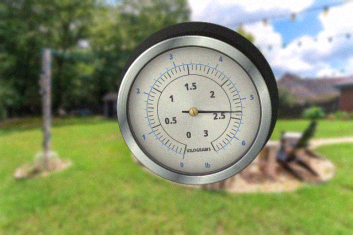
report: 2.4 (kg)
